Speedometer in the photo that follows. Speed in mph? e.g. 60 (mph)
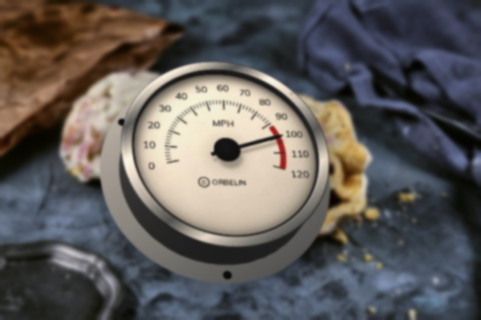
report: 100 (mph)
